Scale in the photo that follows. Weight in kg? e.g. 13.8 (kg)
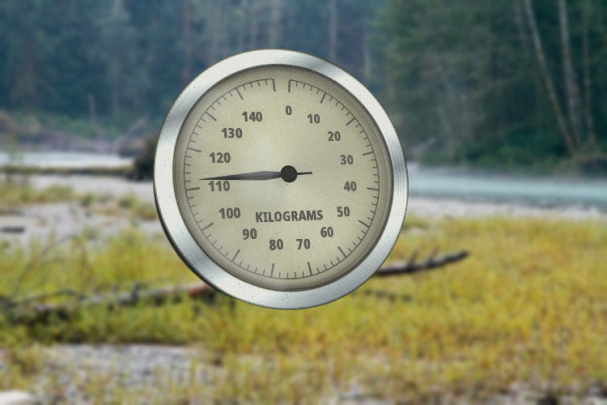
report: 112 (kg)
